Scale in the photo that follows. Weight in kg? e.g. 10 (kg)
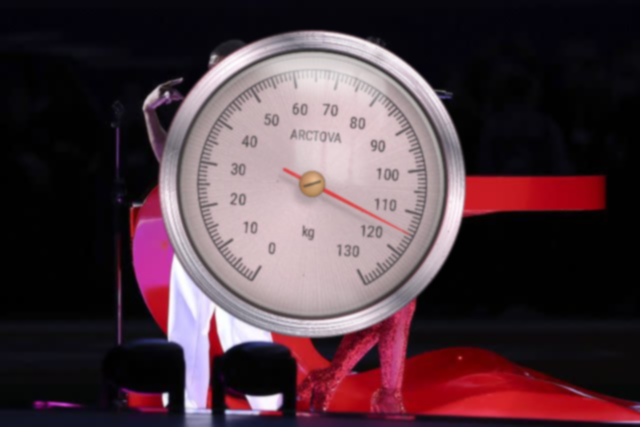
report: 115 (kg)
